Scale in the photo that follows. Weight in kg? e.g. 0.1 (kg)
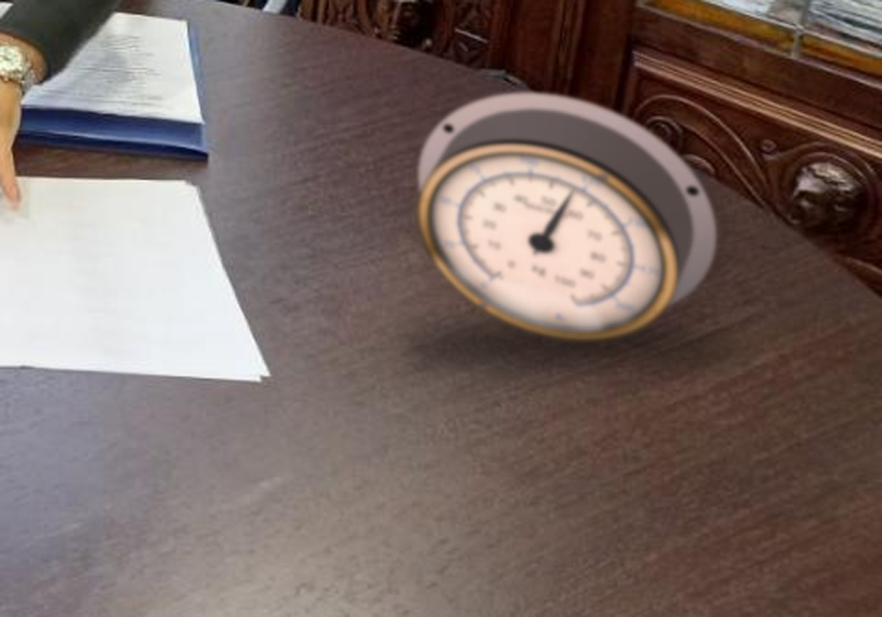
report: 55 (kg)
